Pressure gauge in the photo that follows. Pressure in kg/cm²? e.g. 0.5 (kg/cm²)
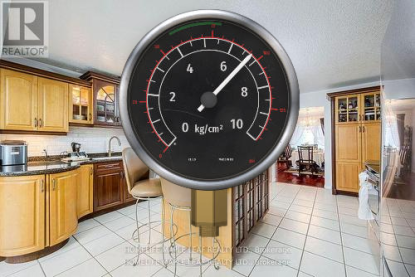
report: 6.75 (kg/cm²)
